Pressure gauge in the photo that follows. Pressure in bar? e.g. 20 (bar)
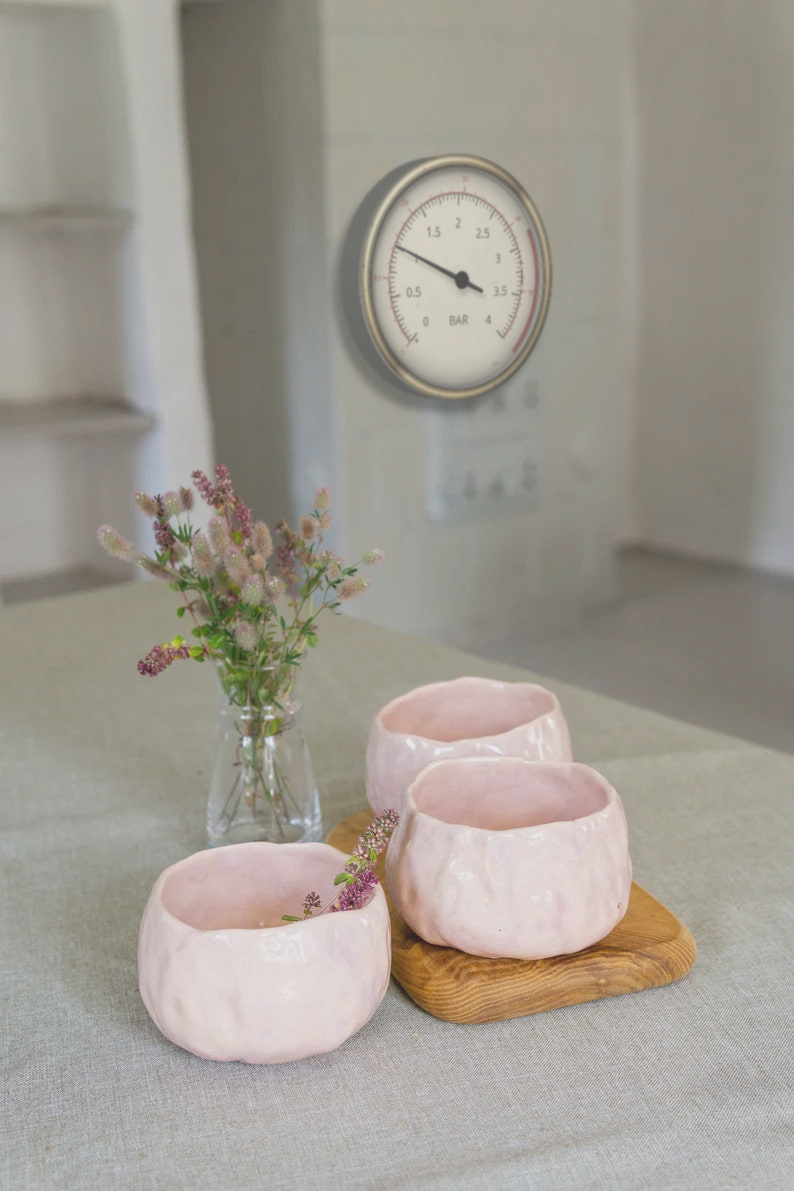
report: 1 (bar)
